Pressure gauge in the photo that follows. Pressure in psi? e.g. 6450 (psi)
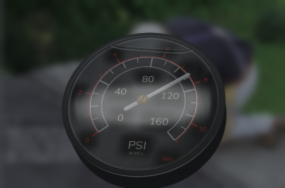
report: 110 (psi)
